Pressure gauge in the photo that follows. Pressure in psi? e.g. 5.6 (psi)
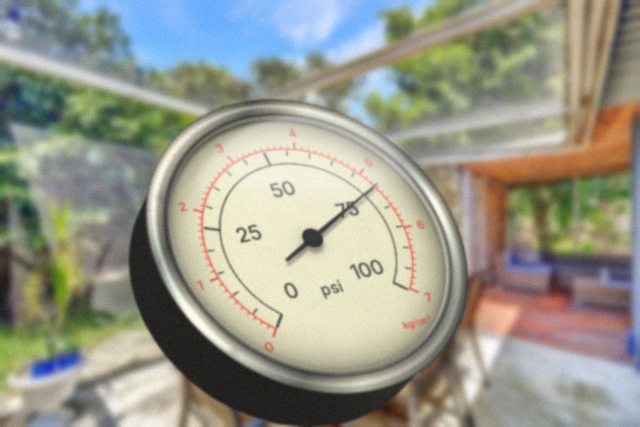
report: 75 (psi)
